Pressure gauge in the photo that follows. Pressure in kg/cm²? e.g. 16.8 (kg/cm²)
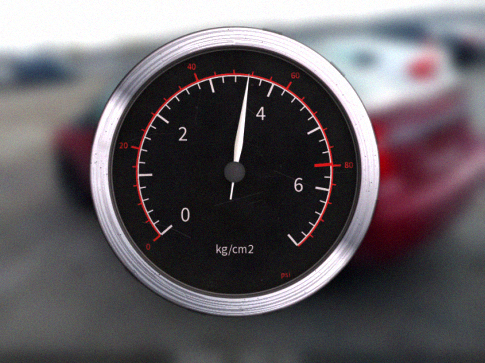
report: 3.6 (kg/cm²)
